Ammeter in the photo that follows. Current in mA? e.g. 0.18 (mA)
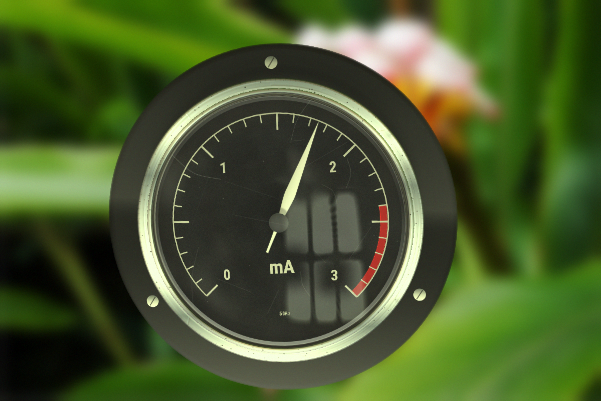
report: 1.75 (mA)
